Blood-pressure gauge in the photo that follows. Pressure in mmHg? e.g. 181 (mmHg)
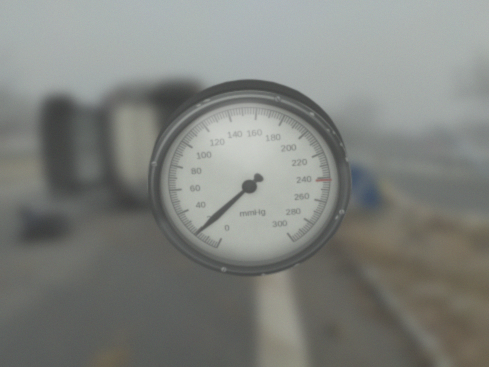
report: 20 (mmHg)
